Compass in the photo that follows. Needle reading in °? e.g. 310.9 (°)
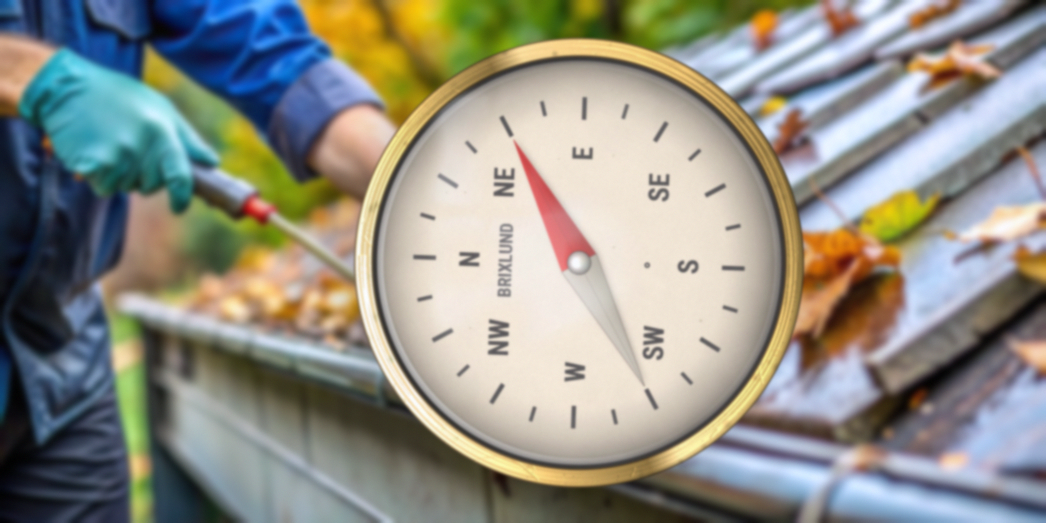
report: 60 (°)
